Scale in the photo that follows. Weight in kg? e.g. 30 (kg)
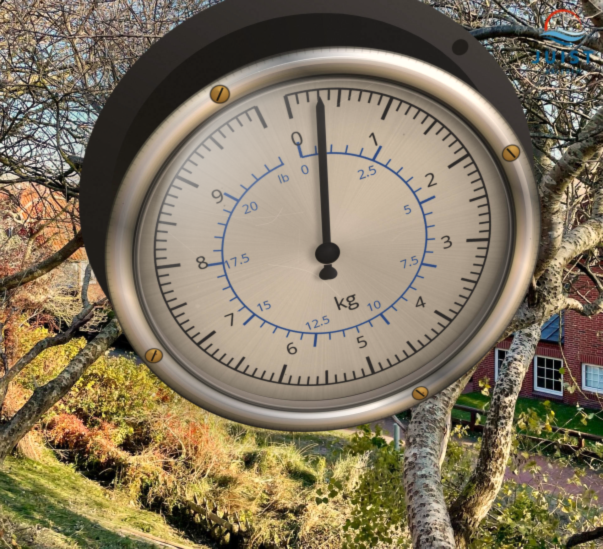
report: 0.3 (kg)
